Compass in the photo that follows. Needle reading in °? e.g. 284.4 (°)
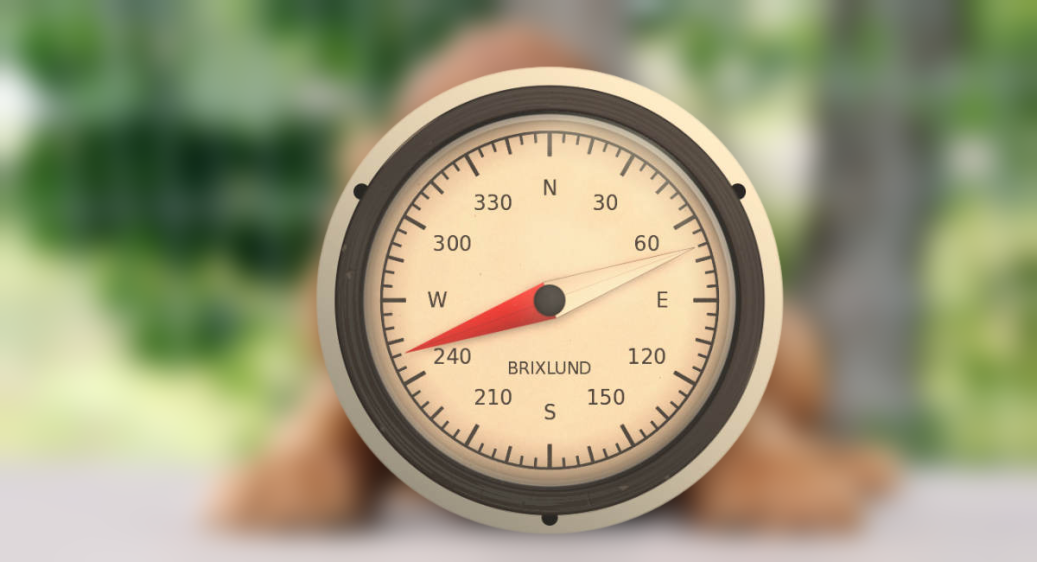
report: 250 (°)
